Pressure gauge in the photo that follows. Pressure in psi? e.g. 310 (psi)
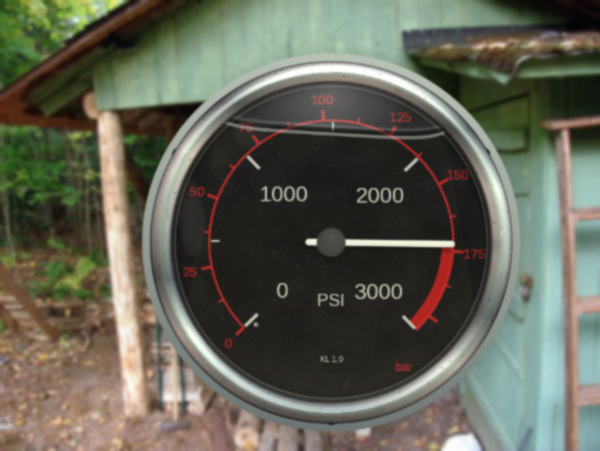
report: 2500 (psi)
